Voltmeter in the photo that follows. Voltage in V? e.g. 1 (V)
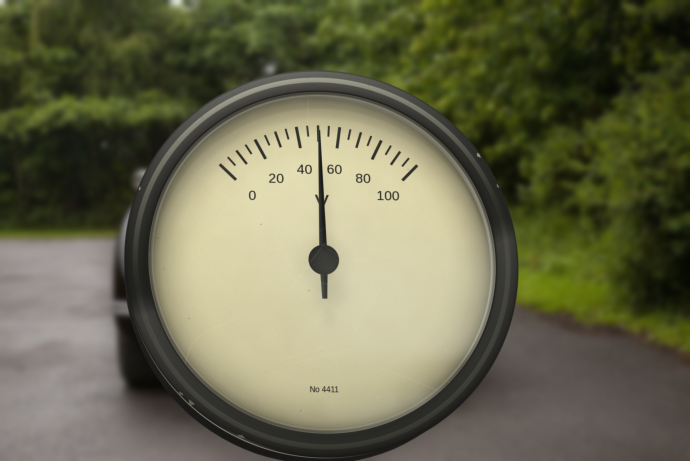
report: 50 (V)
